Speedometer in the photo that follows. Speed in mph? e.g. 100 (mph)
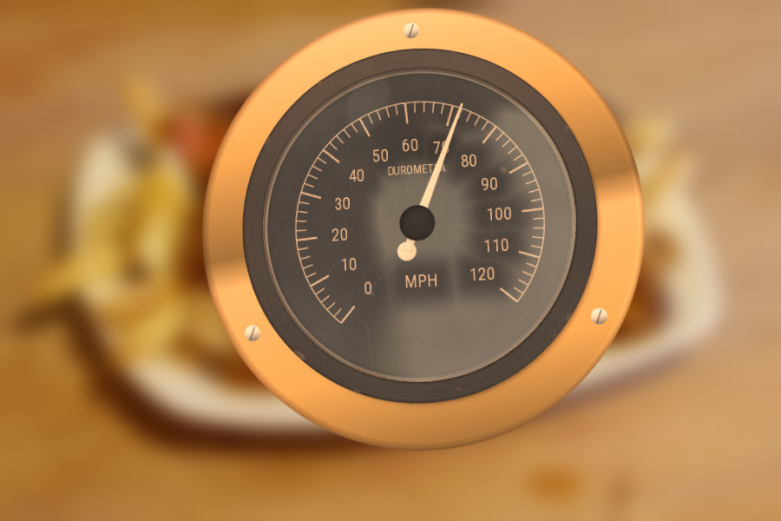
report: 72 (mph)
